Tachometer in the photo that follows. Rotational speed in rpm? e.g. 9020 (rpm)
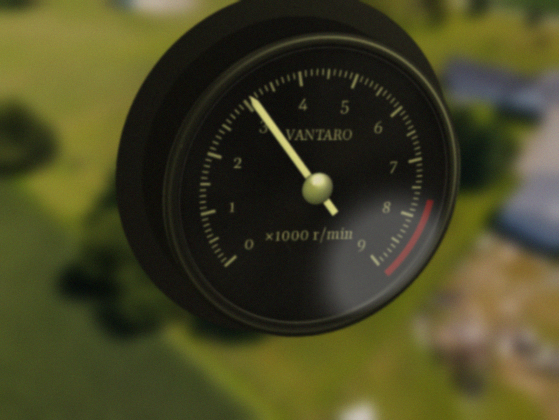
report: 3100 (rpm)
